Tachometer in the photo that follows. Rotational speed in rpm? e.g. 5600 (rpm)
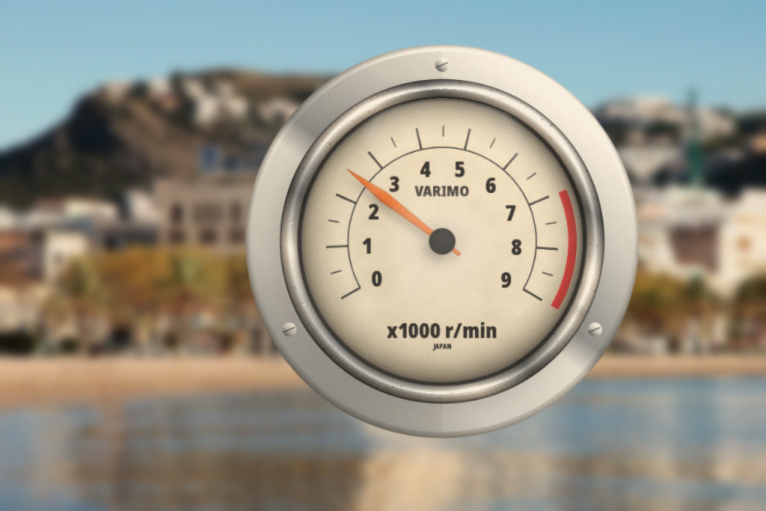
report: 2500 (rpm)
